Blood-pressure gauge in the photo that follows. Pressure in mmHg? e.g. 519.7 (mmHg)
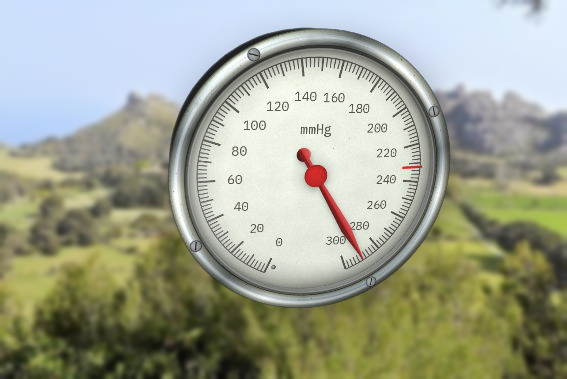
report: 290 (mmHg)
